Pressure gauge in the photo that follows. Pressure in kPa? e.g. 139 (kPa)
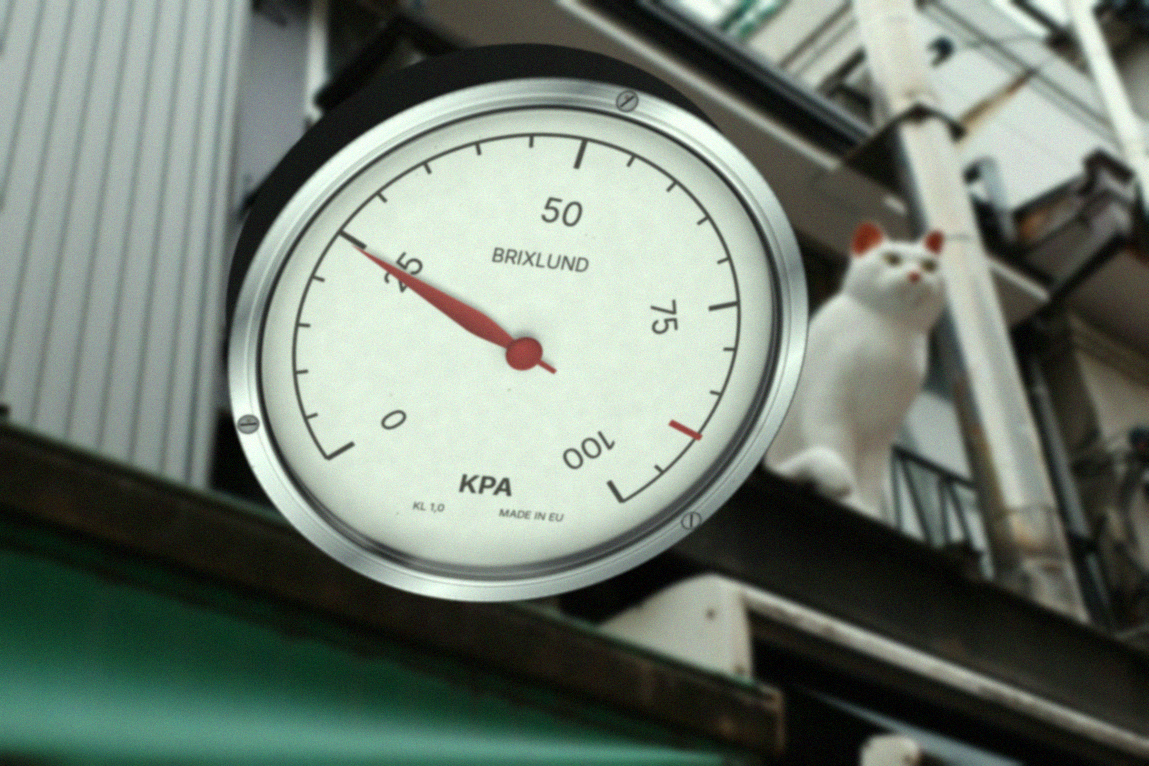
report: 25 (kPa)
